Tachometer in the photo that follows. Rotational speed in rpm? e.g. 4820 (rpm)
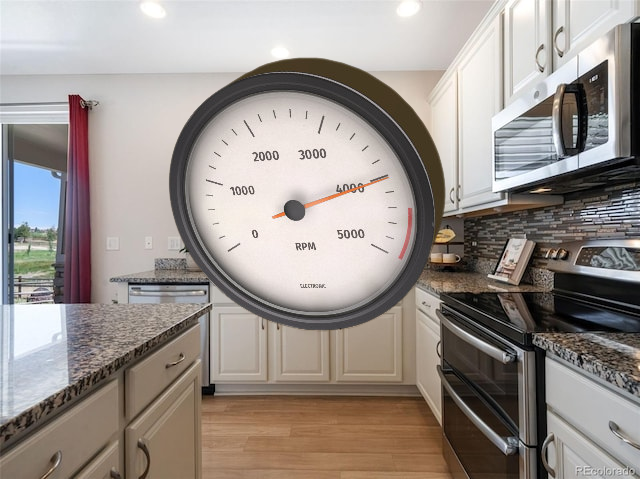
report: 4000 (rpm)
